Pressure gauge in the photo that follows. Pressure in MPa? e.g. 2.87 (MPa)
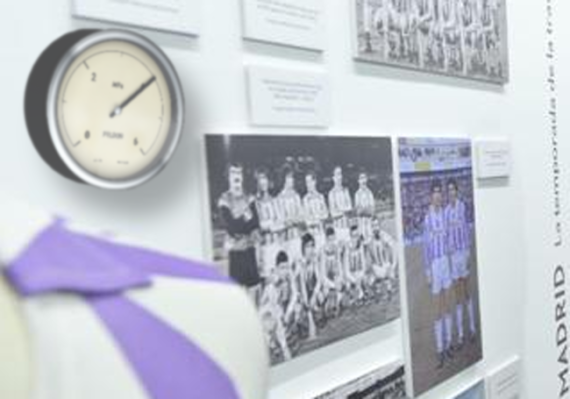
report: 4 (MPa)
